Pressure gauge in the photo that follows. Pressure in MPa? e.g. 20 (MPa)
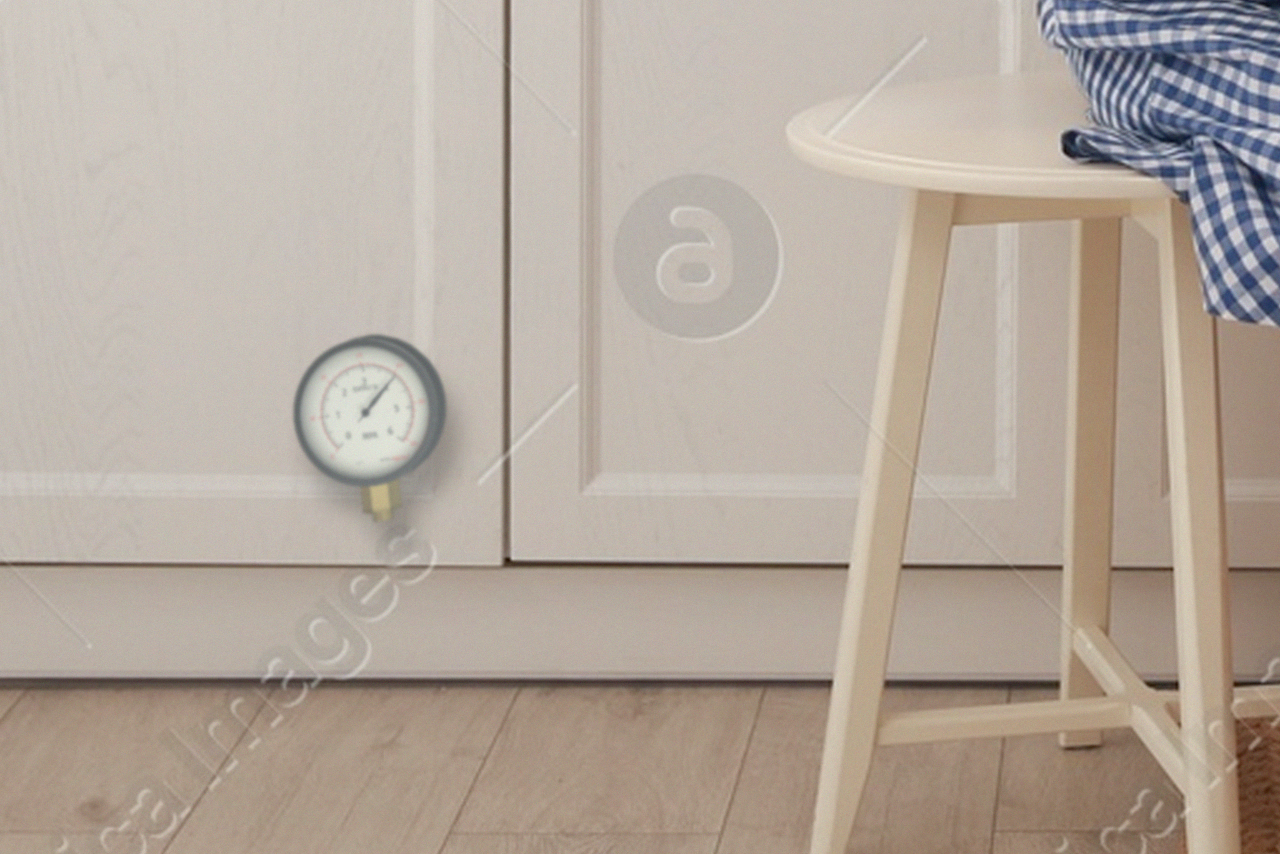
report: 4 (MPa)
